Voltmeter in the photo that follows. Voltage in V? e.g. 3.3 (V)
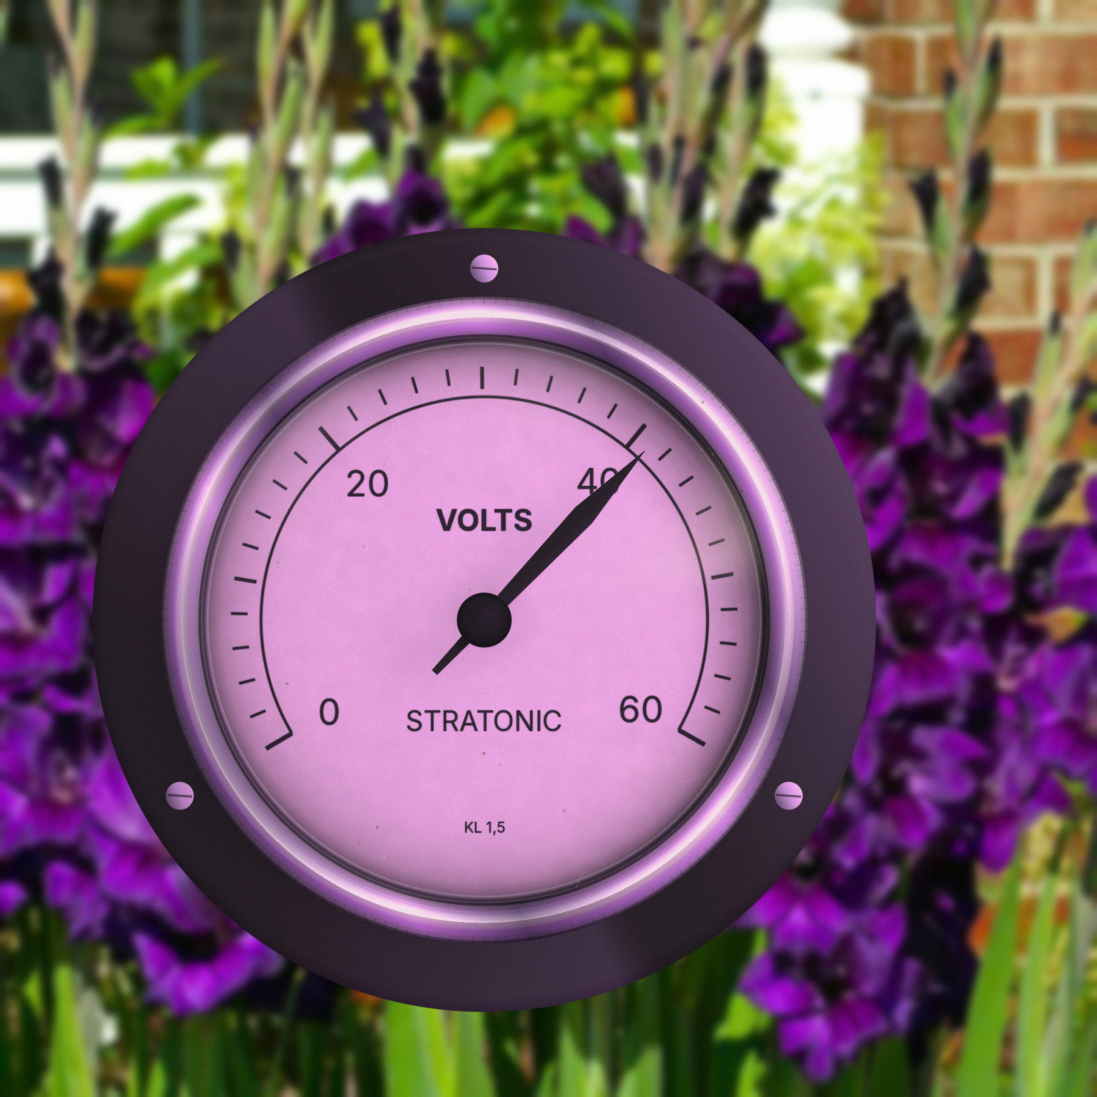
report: 41 (V)
